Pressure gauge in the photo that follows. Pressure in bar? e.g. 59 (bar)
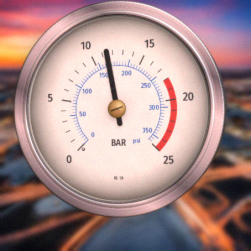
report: 11.5 (bar)
